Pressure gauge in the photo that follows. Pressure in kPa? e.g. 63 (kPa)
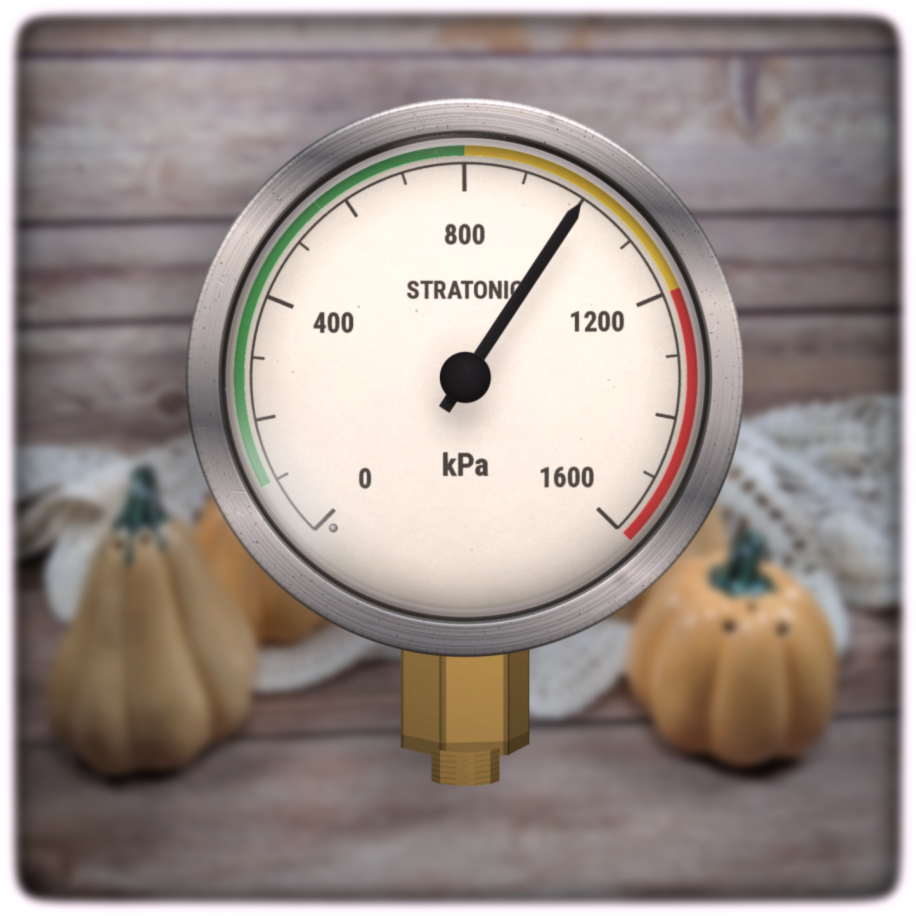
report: 1000 (kPa)
